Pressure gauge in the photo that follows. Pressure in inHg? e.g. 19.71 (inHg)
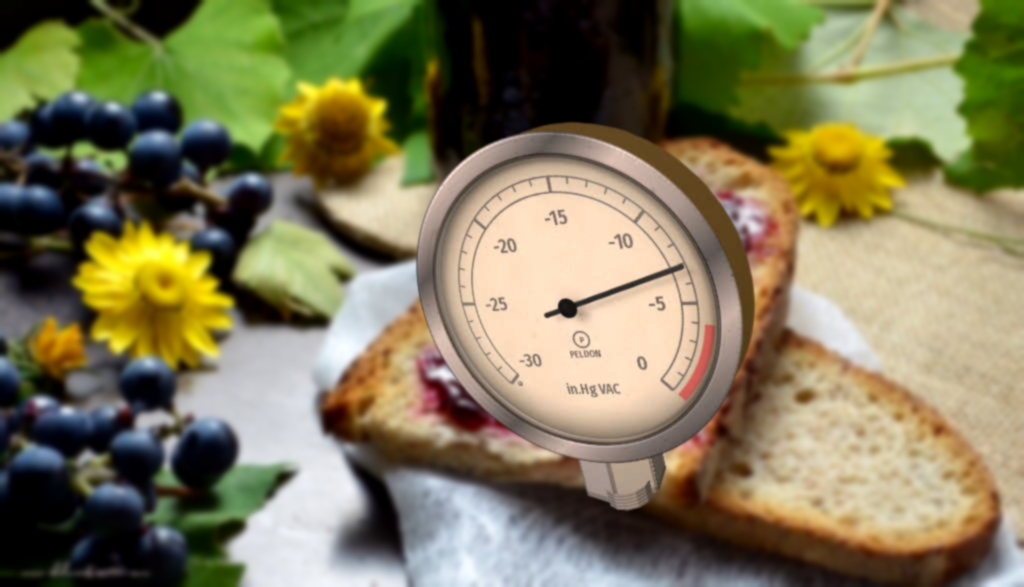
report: -7 (inHg)
